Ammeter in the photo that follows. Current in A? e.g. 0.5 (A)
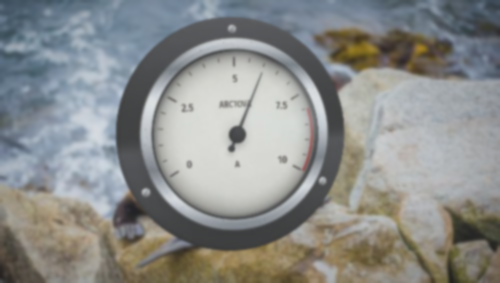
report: 6 (A)
